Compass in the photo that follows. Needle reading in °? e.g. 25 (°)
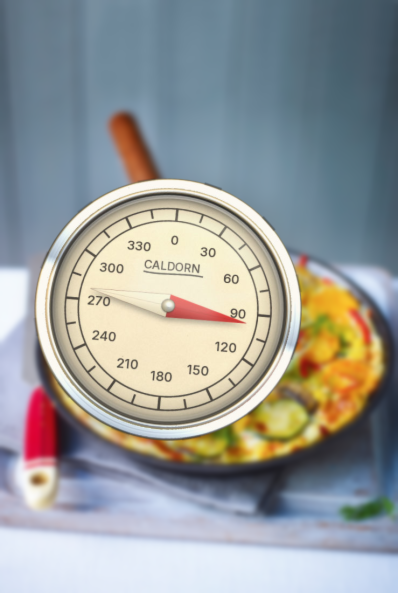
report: 97.5 (°)
